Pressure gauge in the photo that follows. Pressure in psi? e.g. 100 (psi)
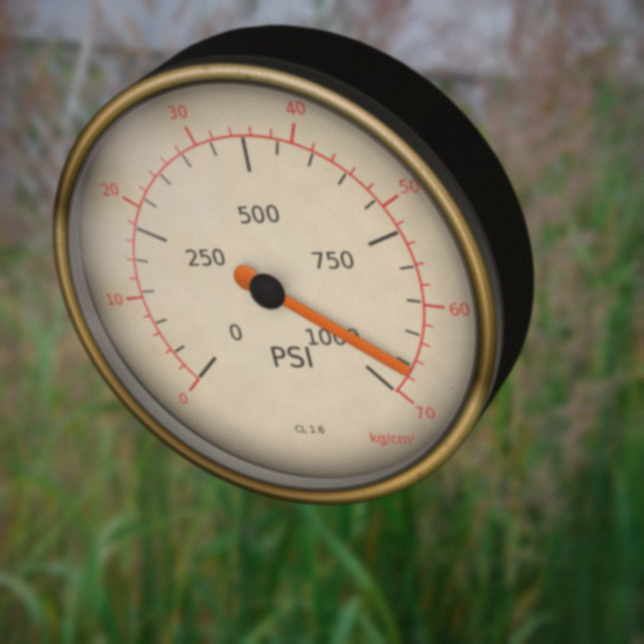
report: 950 (psi)
